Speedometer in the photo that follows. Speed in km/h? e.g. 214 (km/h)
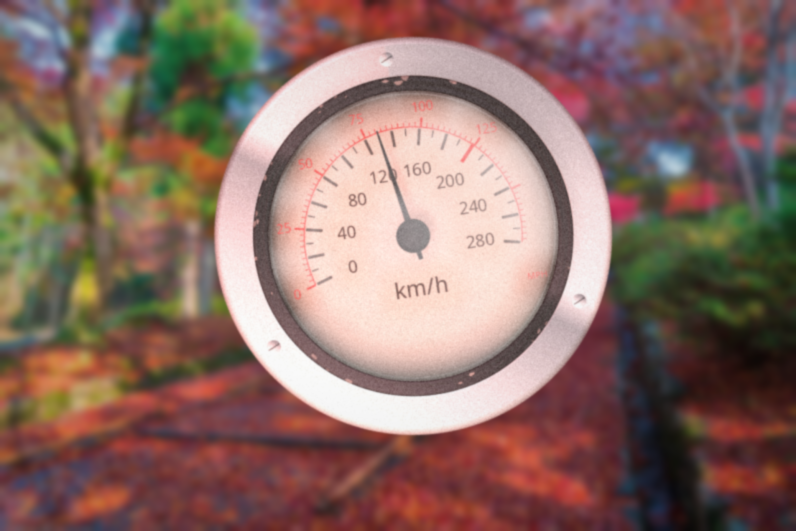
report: 130 (km/h)
